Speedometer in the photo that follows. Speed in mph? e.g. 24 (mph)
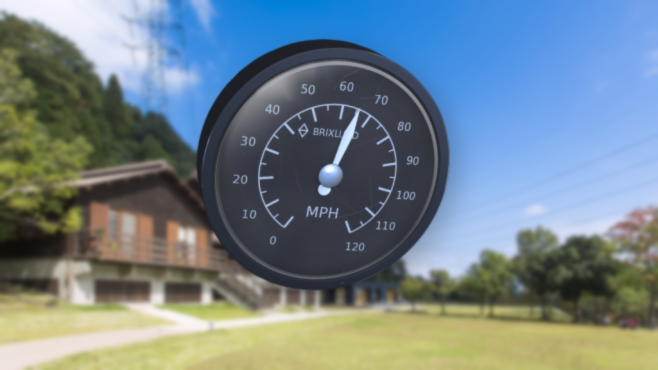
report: 65 (mph)
